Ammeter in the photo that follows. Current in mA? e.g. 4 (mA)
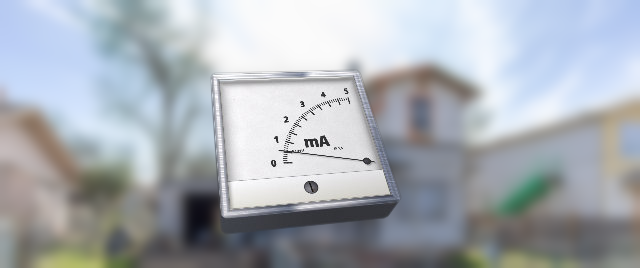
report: 0.5 (mA)
